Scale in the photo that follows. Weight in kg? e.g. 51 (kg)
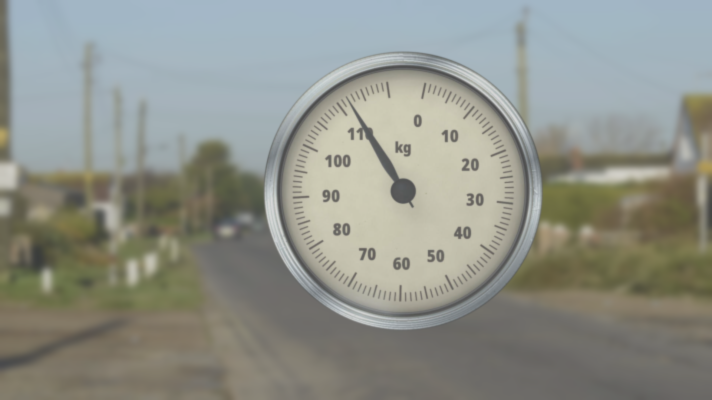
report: 112 (kg)
